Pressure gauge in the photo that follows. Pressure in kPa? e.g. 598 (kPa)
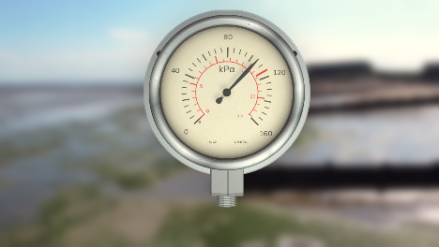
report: 105 (kPa)
